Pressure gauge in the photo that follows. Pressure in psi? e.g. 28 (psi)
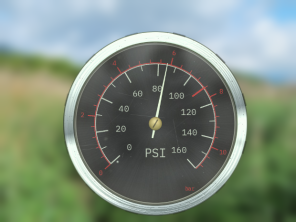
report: 85 (psi)
